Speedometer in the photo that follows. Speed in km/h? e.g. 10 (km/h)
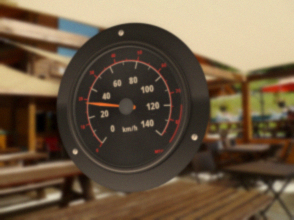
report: 30 (km/h)
